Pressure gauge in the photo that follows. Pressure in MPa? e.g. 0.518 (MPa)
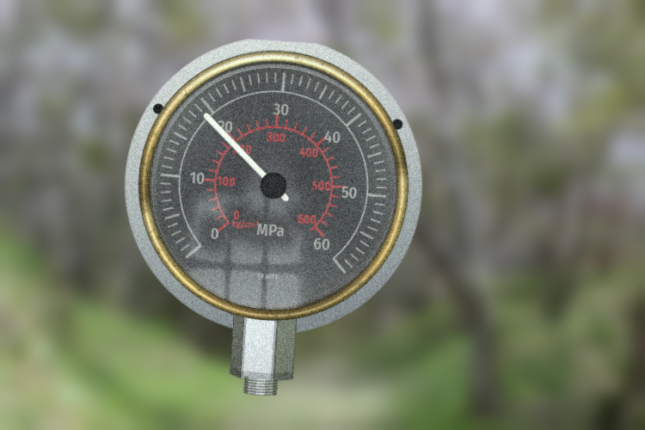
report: 19 (MPa)
